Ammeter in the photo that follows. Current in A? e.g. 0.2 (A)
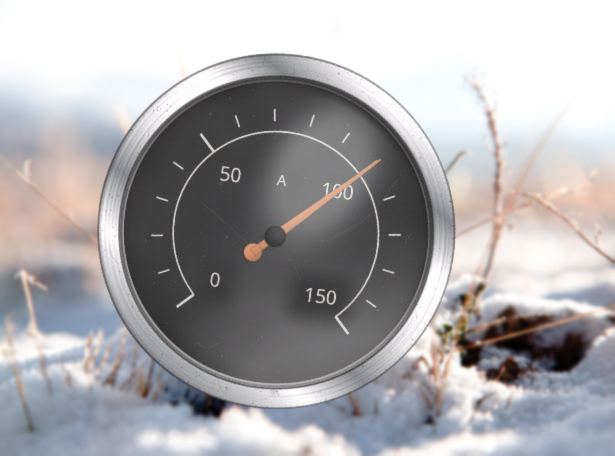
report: 100 (A)
